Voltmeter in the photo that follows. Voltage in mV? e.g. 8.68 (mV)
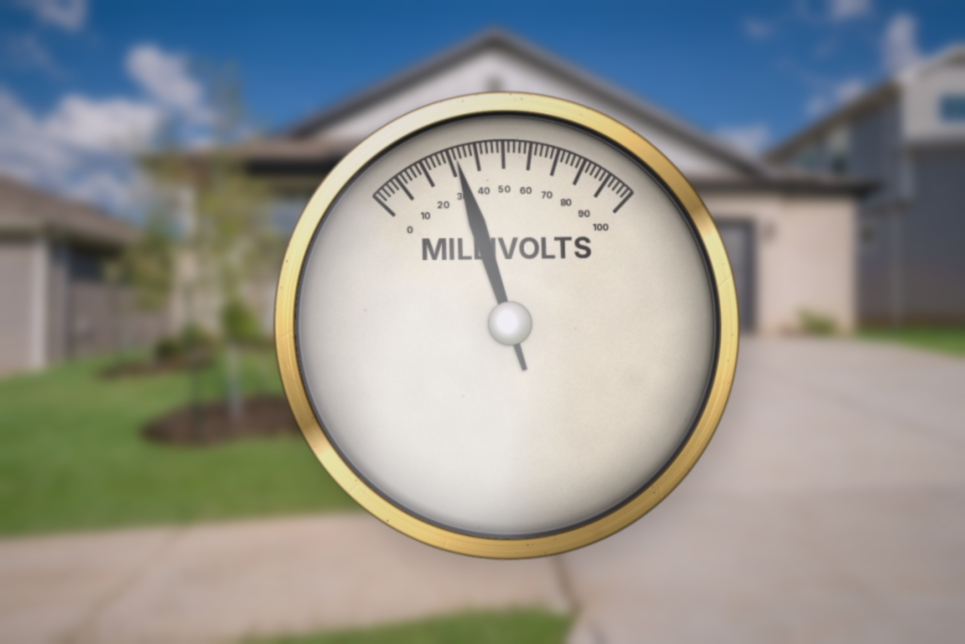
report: 32 (mV)
